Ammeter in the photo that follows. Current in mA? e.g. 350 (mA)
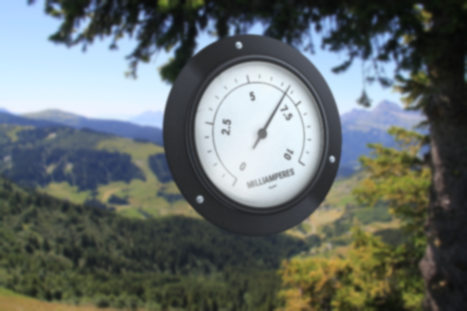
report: 6.75 (mA)
